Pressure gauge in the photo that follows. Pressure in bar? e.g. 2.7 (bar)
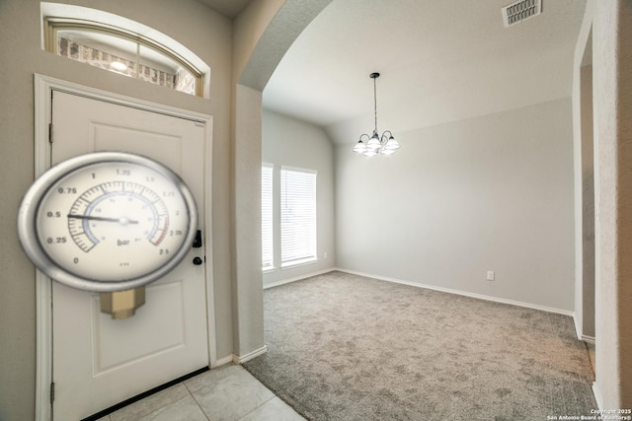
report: 0.5 (bar)
